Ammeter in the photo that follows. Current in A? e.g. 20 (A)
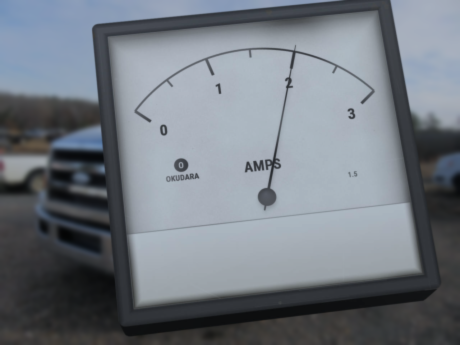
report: 2 (A)
